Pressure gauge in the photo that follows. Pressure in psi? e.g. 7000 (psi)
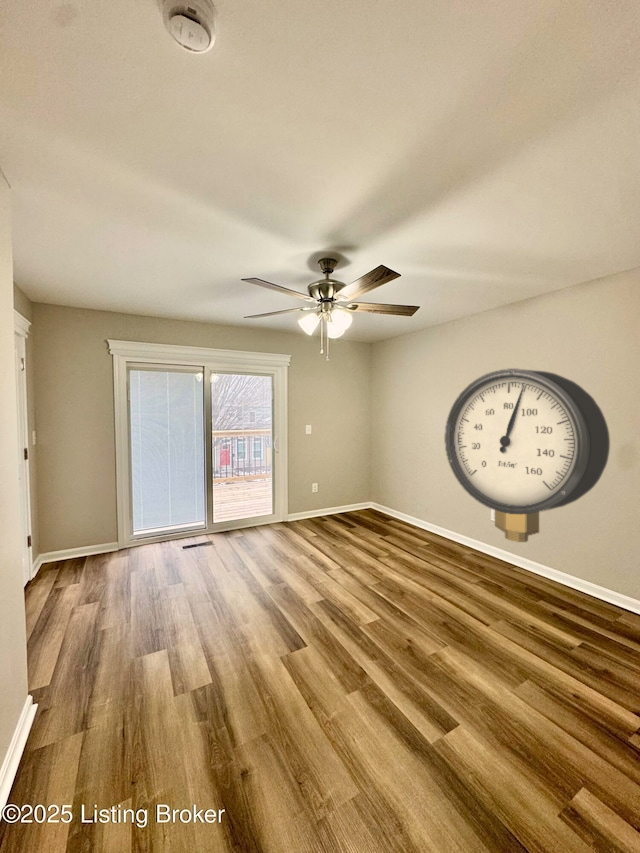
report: 90 (psi)
